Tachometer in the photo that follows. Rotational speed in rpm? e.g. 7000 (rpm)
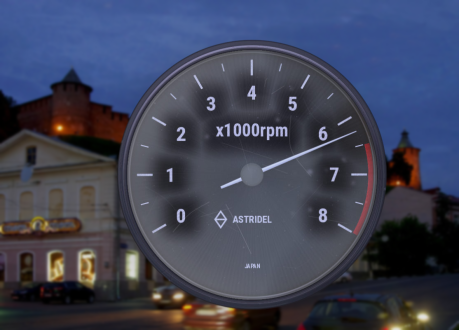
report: 6250 (rpm)
